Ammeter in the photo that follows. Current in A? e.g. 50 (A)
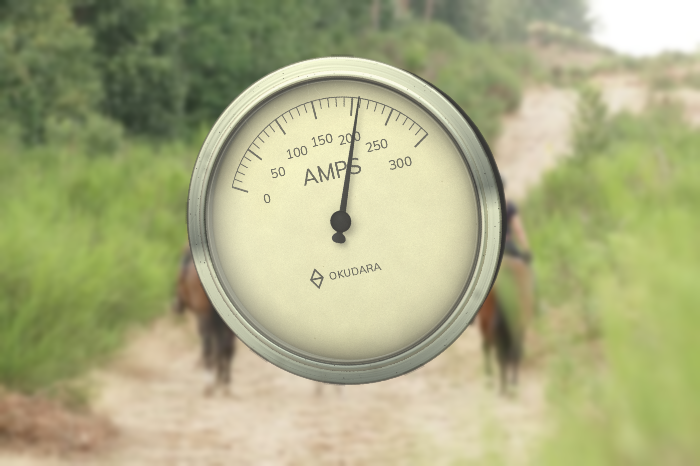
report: 210 (A)
